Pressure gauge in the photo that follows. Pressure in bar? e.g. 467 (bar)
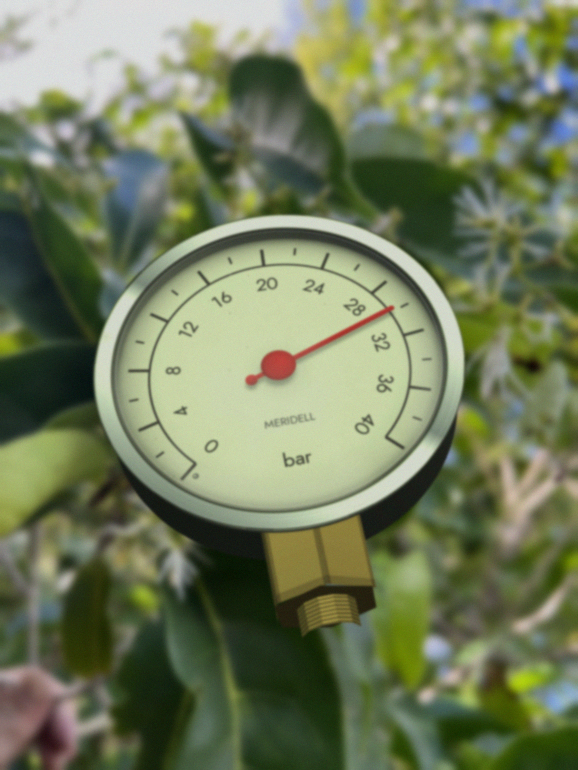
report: 30 (bar)
